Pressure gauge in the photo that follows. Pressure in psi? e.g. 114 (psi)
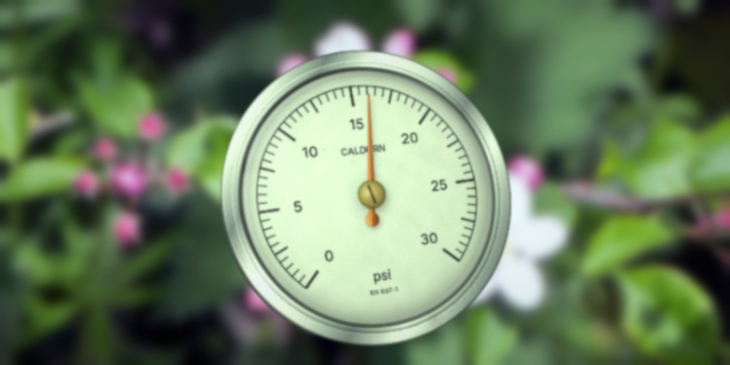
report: 16 (psi)
